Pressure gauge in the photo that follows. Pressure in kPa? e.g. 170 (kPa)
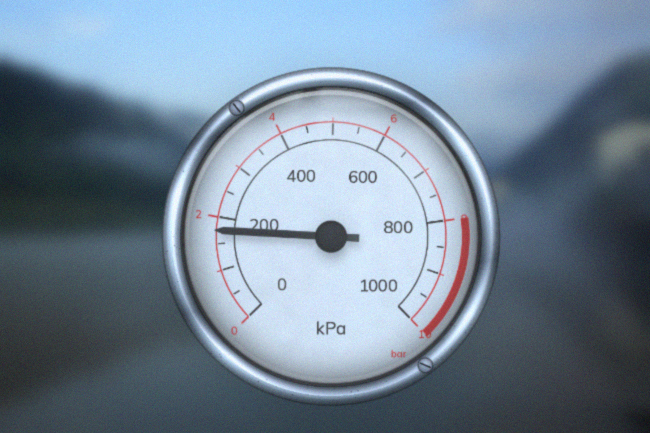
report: 175 (kPa)
